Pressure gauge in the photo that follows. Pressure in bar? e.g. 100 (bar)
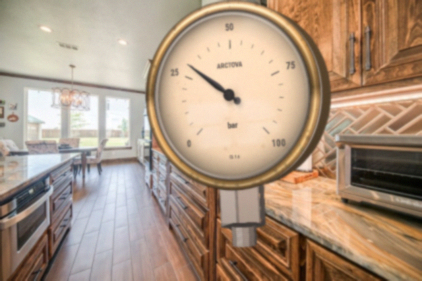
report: 30 (bar)
